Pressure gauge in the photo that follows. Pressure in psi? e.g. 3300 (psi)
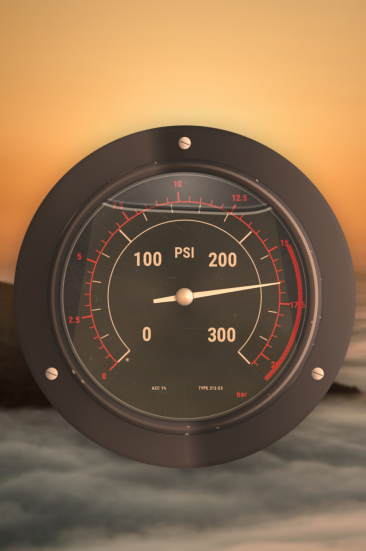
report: 240 (psi)
